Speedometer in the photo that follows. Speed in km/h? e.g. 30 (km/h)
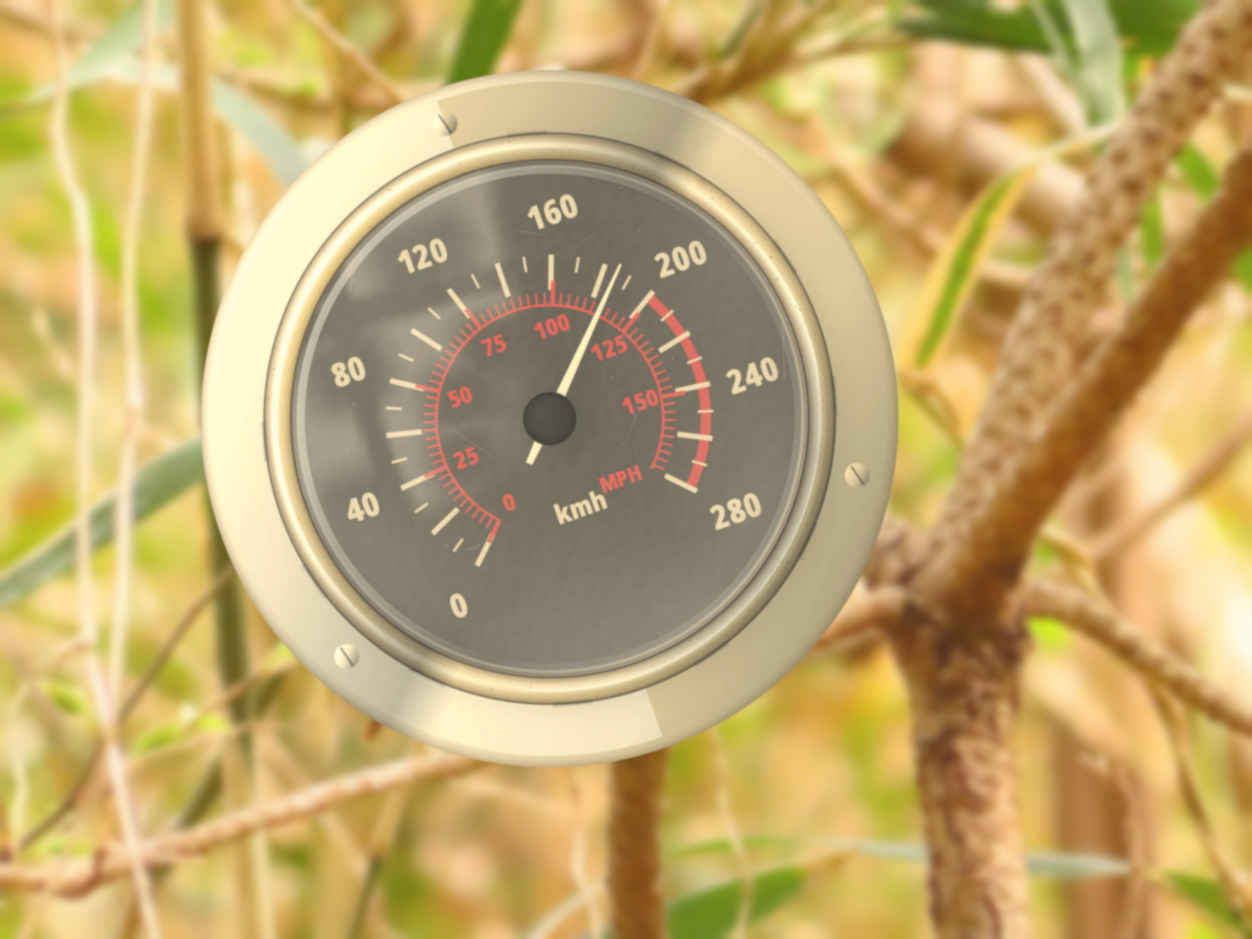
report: 185 (km/h)
